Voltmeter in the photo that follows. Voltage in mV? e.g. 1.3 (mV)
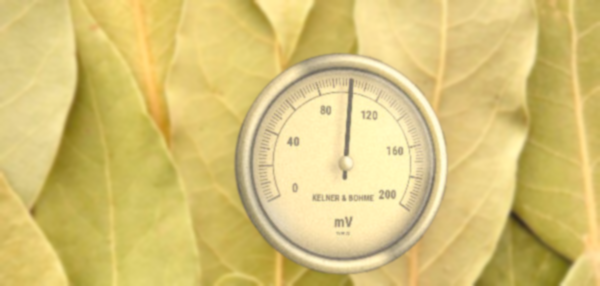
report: 100 (mV)
